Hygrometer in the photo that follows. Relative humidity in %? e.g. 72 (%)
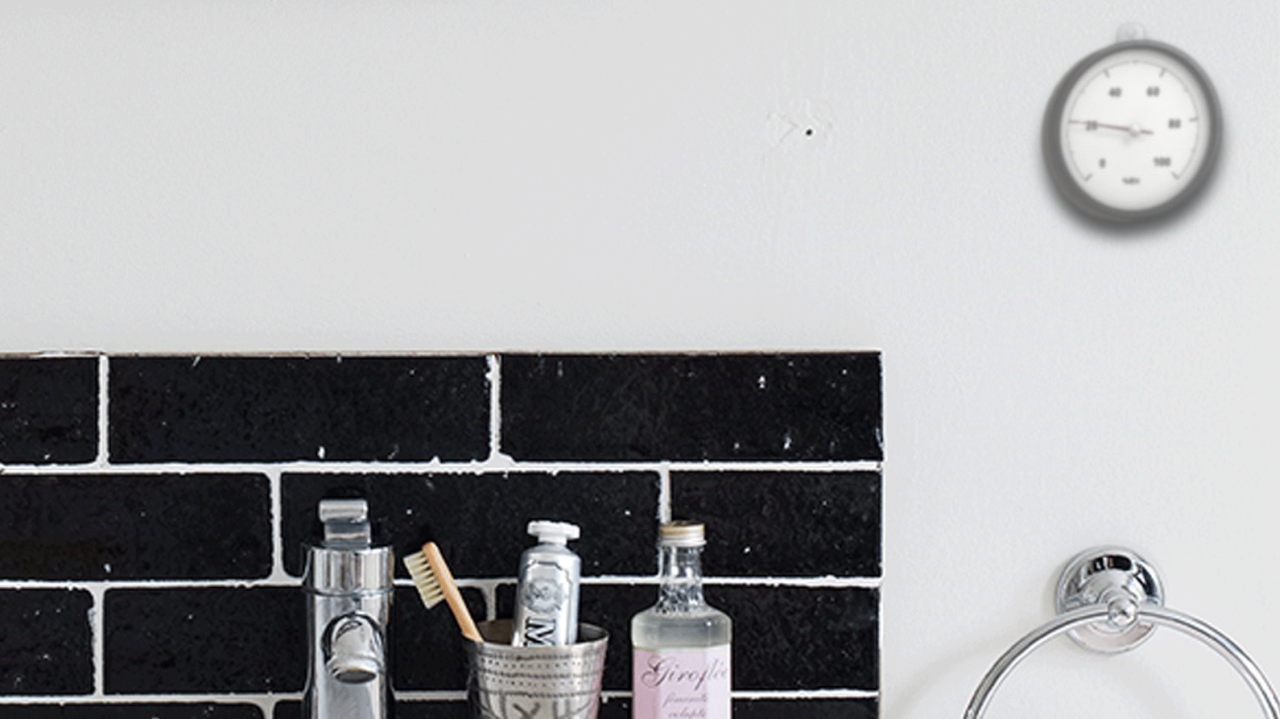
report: 20 (%)
